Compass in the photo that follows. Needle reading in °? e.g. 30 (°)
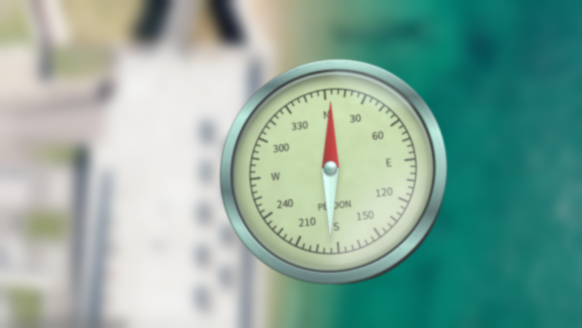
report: 5 (°)
